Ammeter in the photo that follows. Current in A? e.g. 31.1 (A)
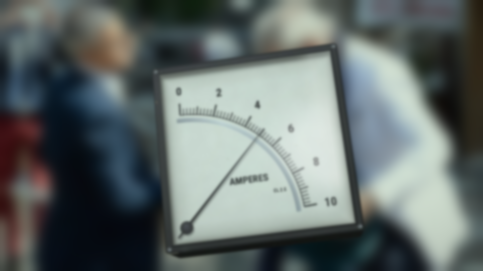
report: 5 (A)
